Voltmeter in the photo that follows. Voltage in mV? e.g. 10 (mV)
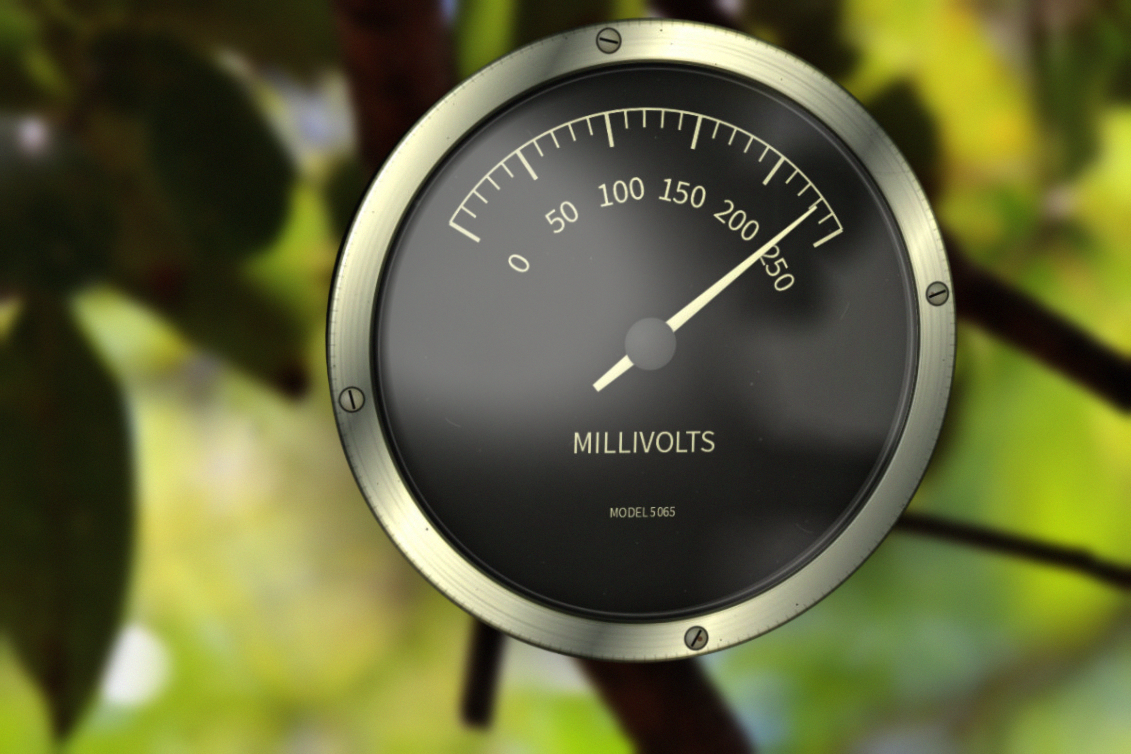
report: 230 (mV)
